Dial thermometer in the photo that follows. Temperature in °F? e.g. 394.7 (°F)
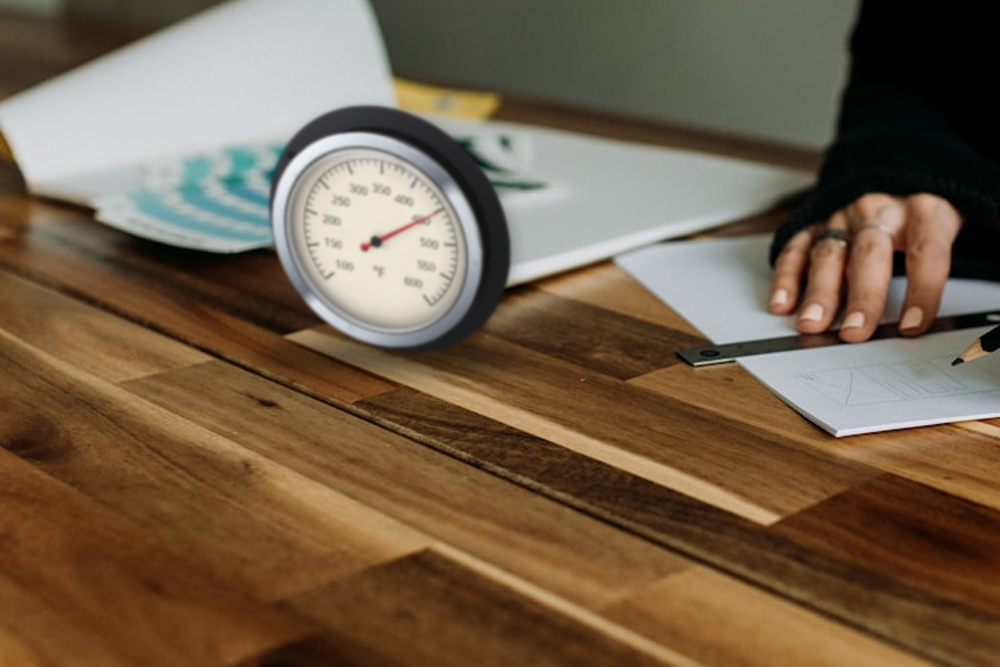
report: 450 (°F)
